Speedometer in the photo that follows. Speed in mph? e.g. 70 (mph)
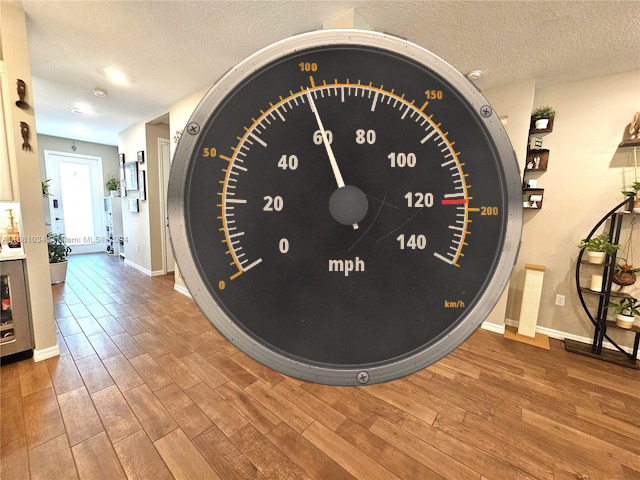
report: 60 (mph)
